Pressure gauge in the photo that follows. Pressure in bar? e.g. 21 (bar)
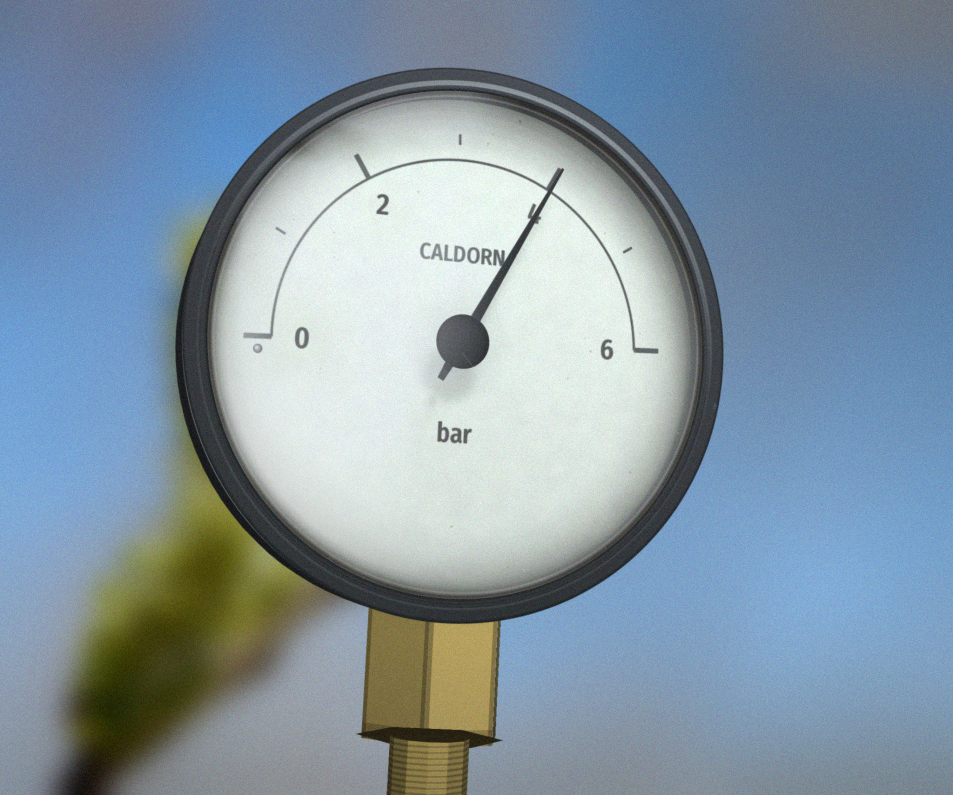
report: 4 (bar)
